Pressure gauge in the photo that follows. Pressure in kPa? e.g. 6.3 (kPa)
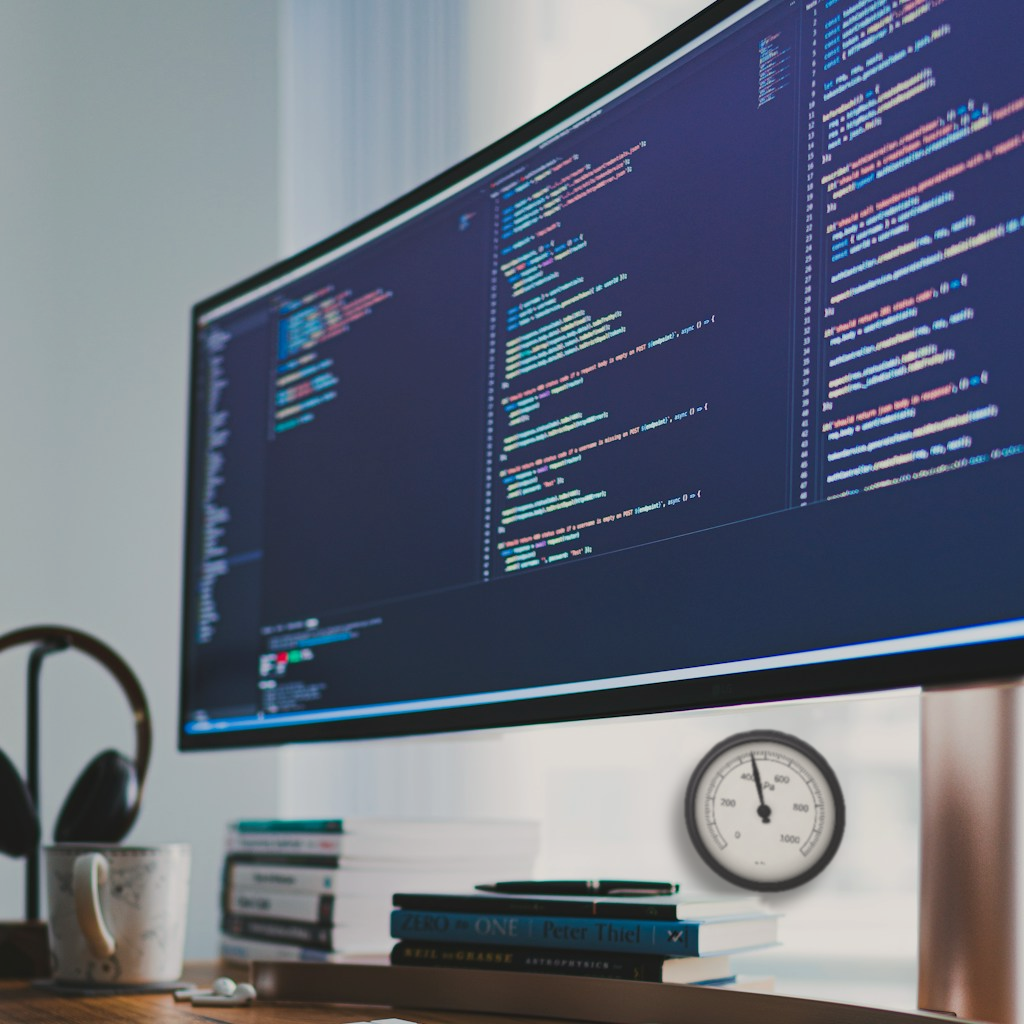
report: 450 (kPa)
